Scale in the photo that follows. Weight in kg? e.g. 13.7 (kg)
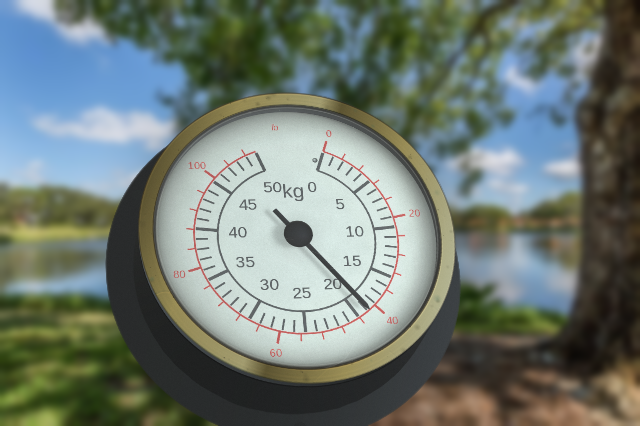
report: 19 (kg)
